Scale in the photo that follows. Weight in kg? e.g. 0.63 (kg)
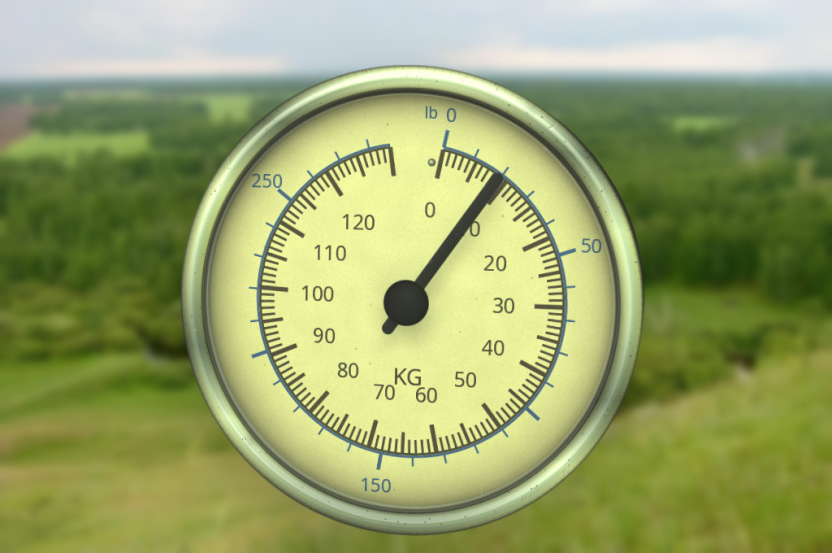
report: 9 (kg)
